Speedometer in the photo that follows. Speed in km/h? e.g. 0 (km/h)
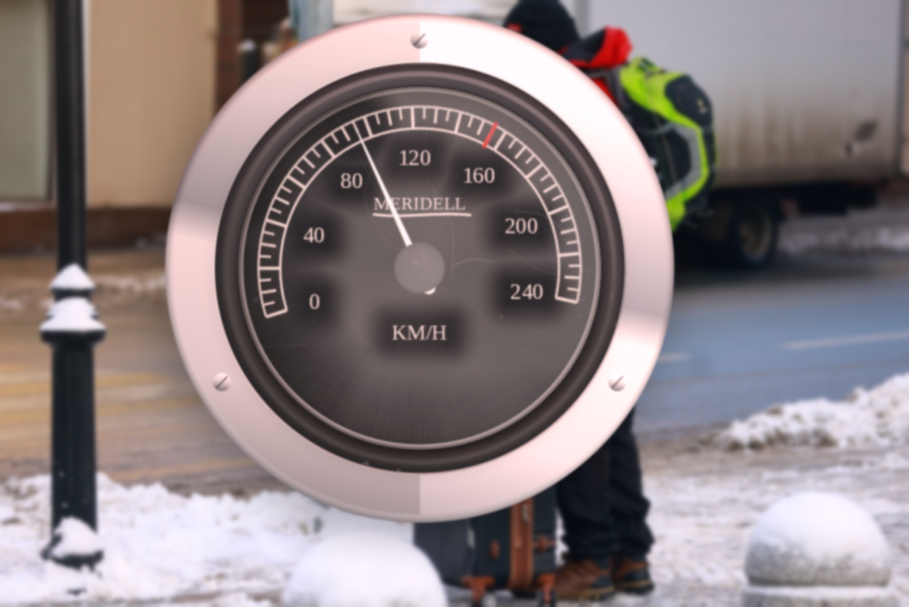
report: 95 (km/h)
